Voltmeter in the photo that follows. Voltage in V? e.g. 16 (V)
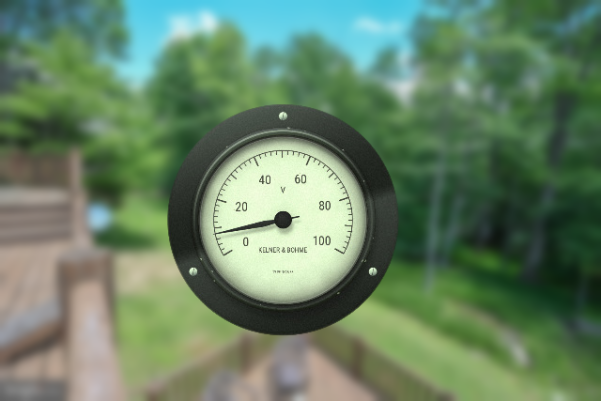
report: 8 (V)
